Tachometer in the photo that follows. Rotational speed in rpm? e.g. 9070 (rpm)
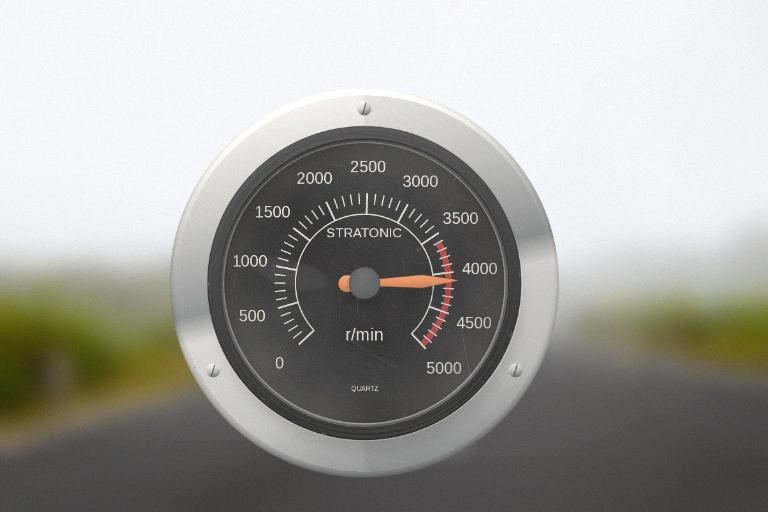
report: 4100 (rpm)
